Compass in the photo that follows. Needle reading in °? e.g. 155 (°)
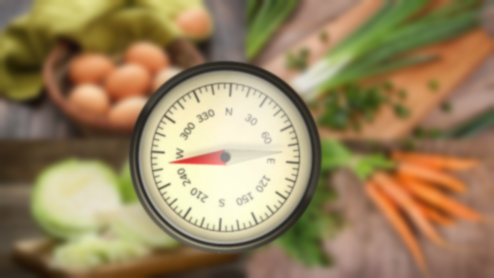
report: 260 (°)
